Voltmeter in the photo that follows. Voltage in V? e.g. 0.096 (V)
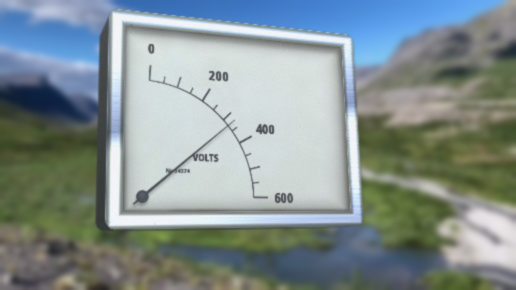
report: 325 (V)
